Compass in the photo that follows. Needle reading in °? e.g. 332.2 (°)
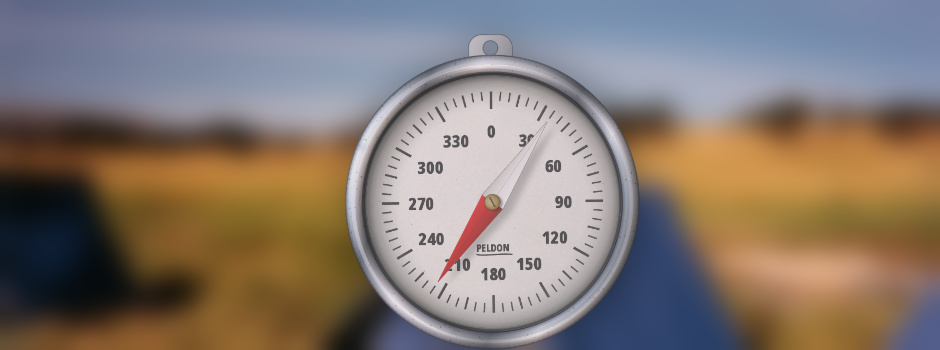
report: 215 (°)
